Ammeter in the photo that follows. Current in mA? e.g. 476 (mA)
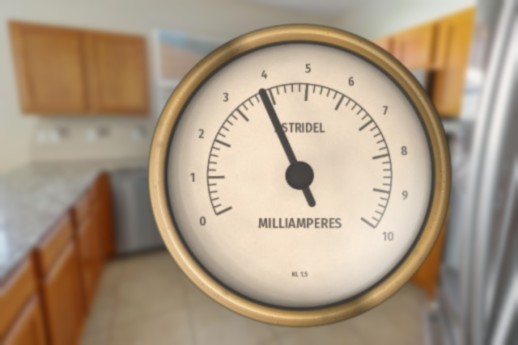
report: 3.8 (mA)
